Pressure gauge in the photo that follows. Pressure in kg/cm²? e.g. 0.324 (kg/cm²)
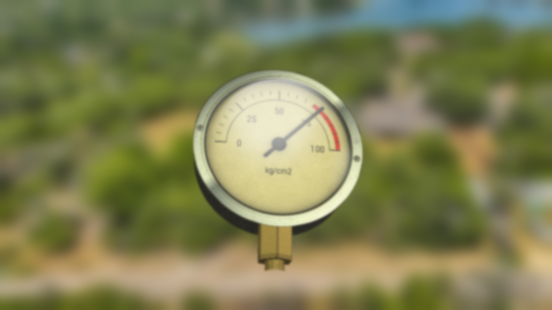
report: 75 (kg/cm²)
